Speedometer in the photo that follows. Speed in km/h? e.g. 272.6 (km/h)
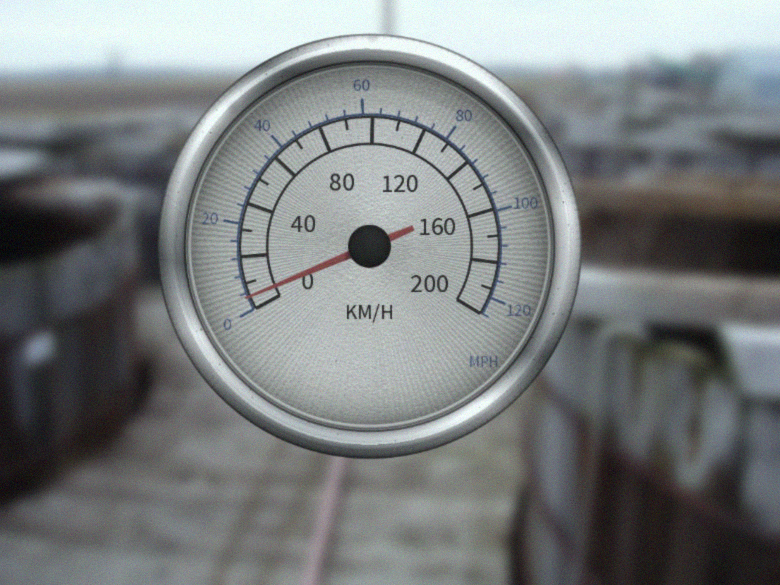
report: 5 (km/h)
